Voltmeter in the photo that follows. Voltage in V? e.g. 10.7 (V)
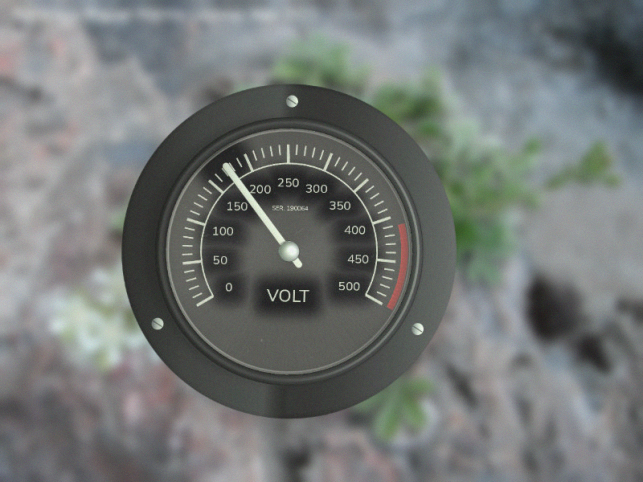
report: 175 (V)
